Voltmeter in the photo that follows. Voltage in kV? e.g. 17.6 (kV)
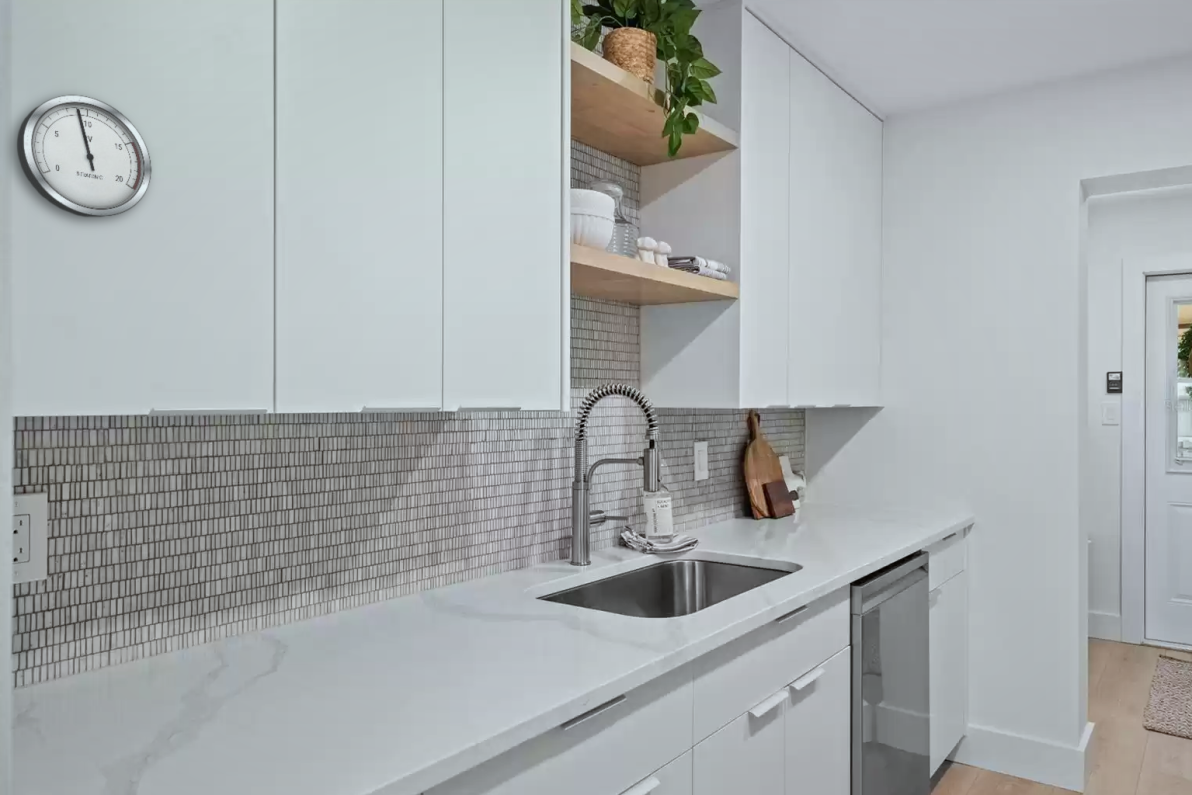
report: 9 (kV)
